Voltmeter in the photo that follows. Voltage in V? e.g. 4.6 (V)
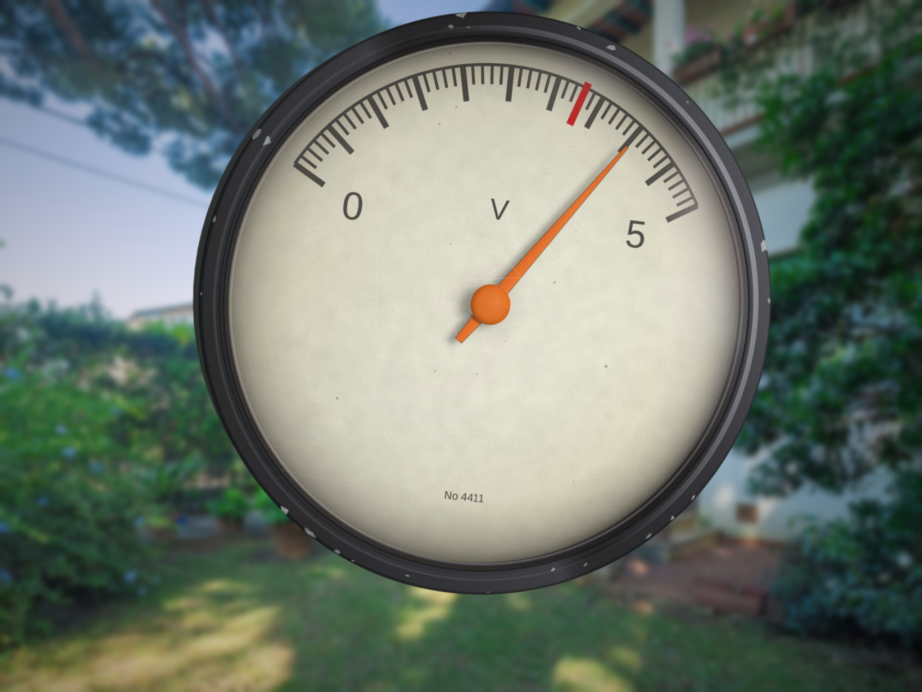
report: 4 (V)
